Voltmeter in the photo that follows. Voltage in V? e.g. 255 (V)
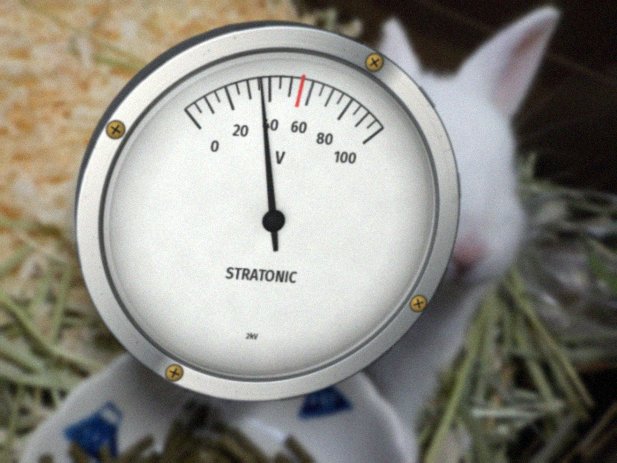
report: 35 (V)
